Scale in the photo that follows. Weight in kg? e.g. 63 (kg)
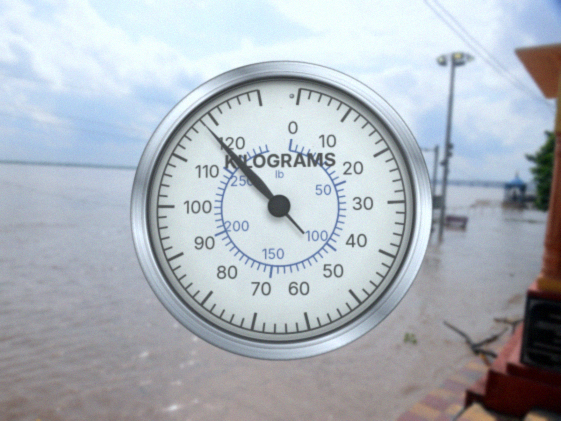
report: 118 (kg)
